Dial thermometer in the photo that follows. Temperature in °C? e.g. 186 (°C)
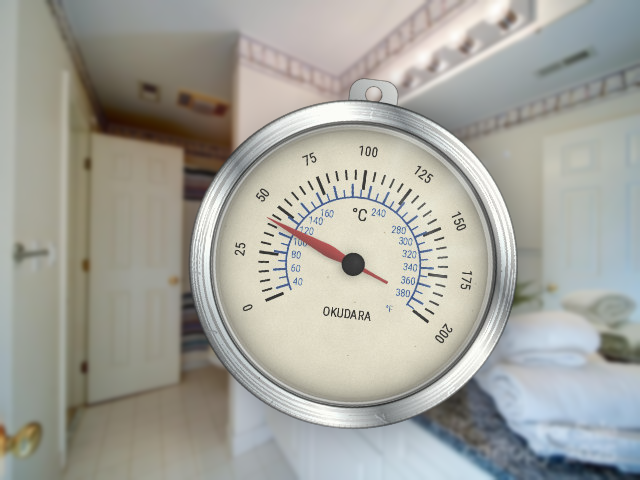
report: 42.5 (°C)
